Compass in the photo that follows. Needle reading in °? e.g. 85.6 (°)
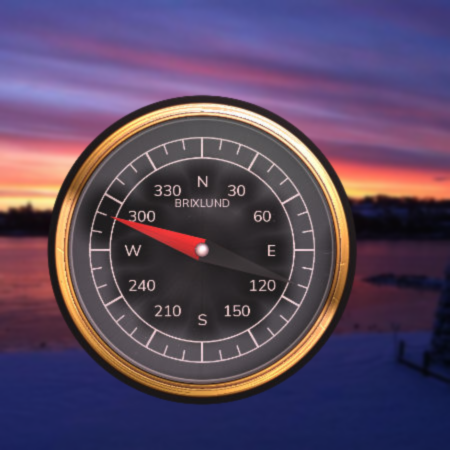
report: 290 (°)
